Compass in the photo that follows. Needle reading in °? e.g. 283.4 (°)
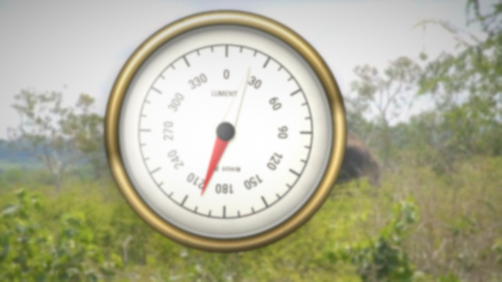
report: 200 (°)
